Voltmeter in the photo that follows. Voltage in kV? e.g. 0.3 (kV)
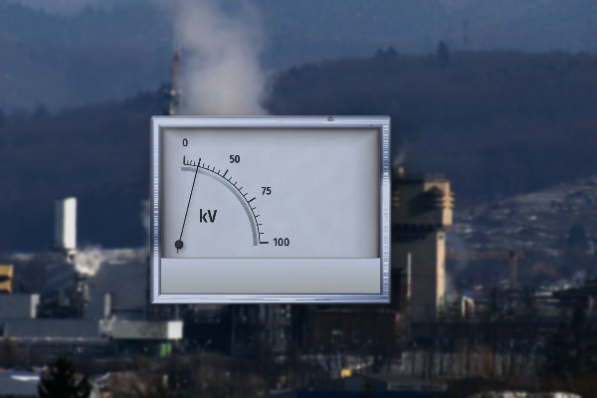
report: 25 (kV)
